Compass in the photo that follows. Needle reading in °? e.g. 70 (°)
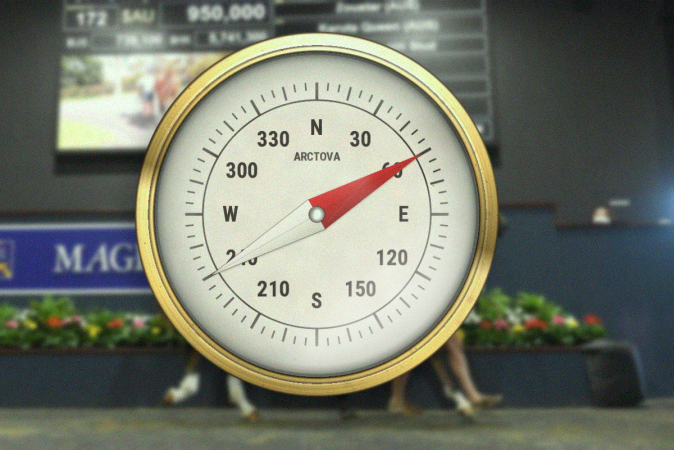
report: 60 (°)
